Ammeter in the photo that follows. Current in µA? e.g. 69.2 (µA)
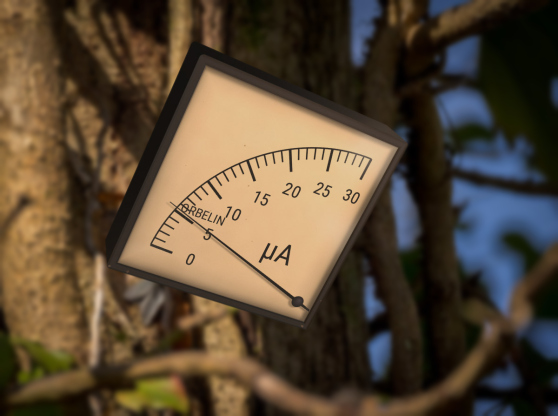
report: 5.5 (µA)
